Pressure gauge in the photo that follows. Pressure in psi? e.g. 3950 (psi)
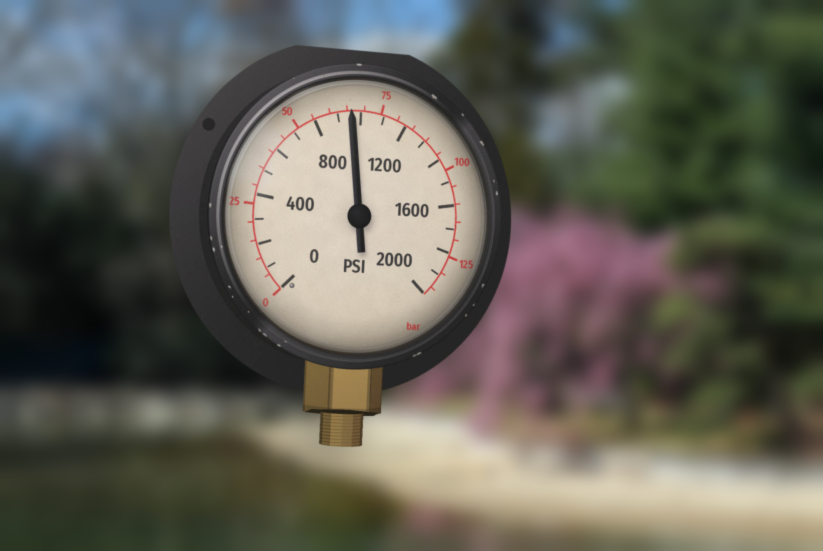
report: 950 (psi)
